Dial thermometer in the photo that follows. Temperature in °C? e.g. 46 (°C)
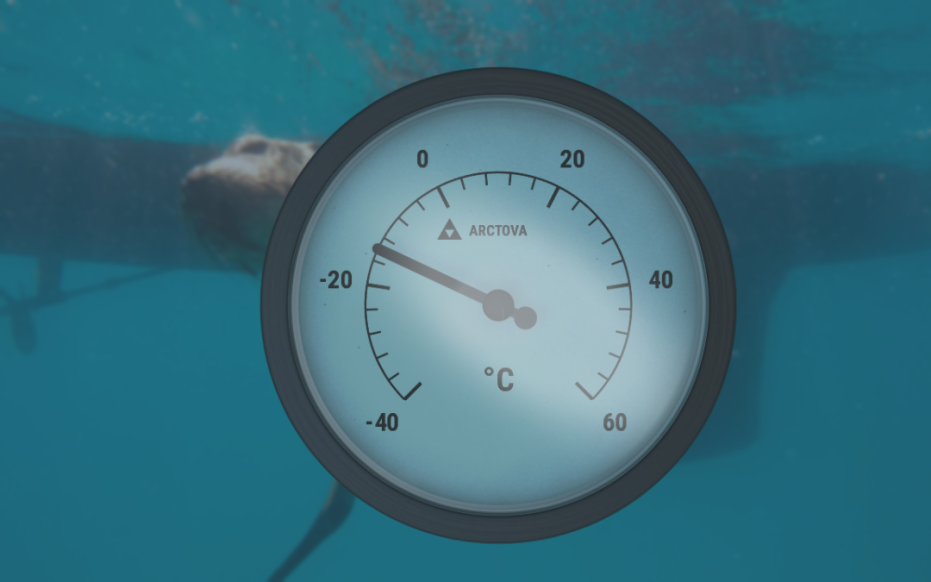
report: -14 (°C)
